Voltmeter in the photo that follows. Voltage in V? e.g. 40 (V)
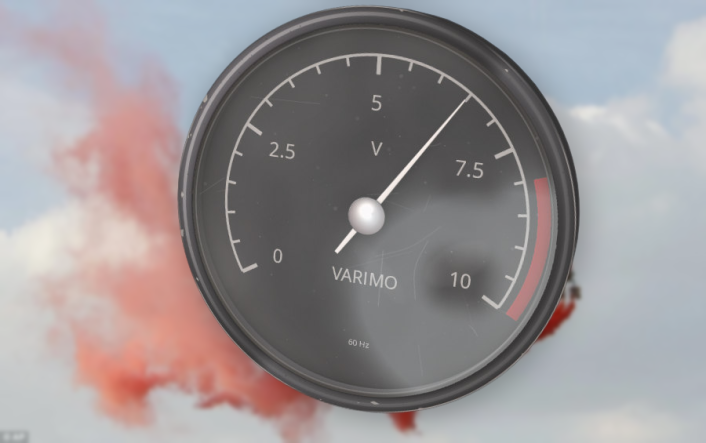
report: 6.5 (V)
